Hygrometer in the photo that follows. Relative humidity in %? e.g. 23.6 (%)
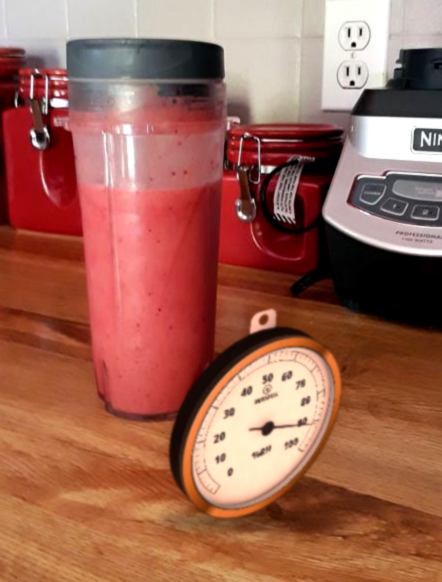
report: 90 (%)
